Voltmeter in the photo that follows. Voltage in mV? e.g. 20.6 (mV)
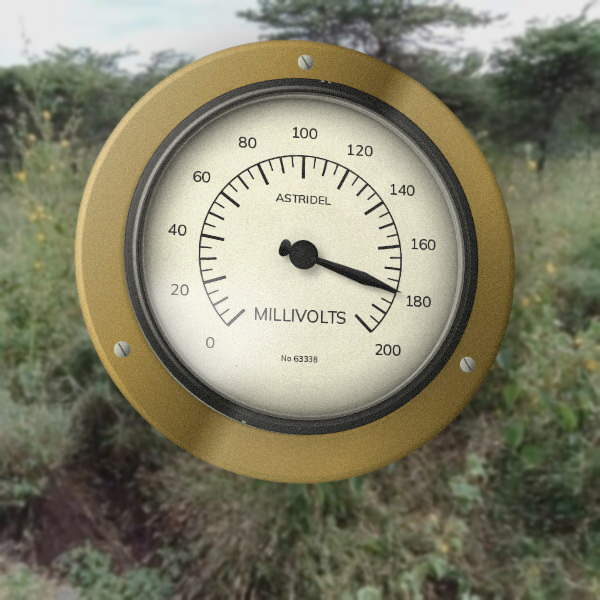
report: 180 (mV)
